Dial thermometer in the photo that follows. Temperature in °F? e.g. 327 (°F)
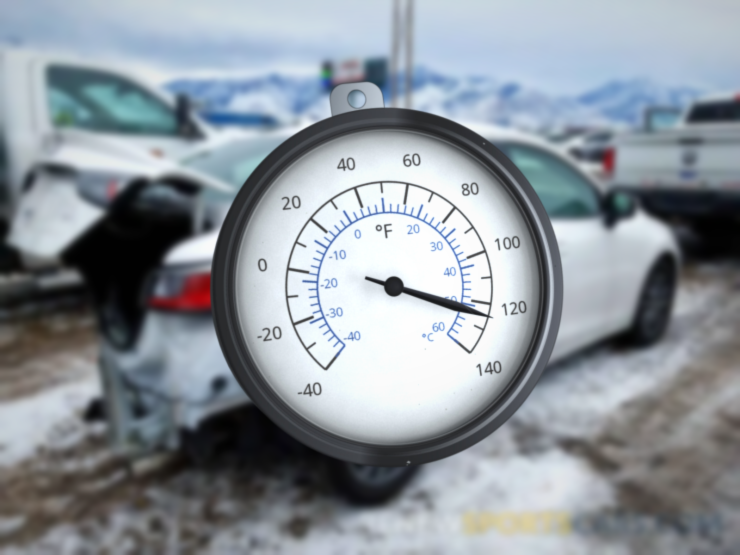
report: 125 (°F)
